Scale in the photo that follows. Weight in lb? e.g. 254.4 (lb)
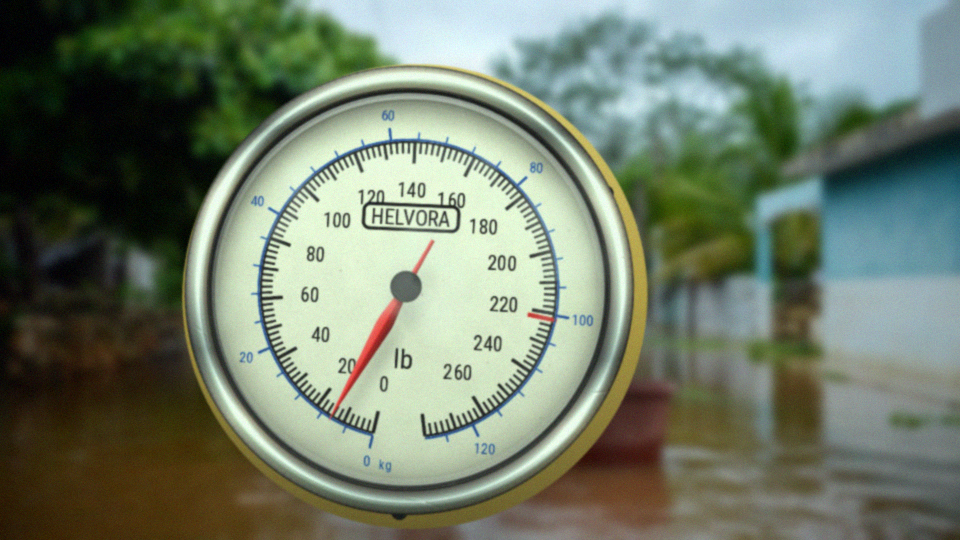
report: 14 (lb)
